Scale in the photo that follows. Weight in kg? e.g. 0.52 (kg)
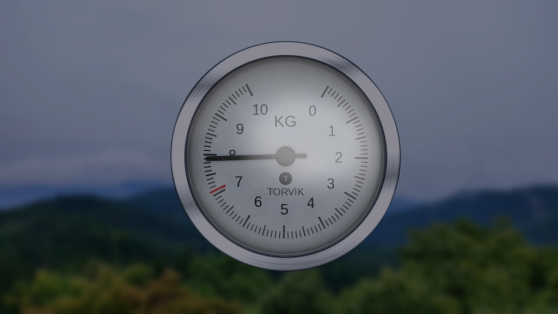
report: 7.9 (kg)
